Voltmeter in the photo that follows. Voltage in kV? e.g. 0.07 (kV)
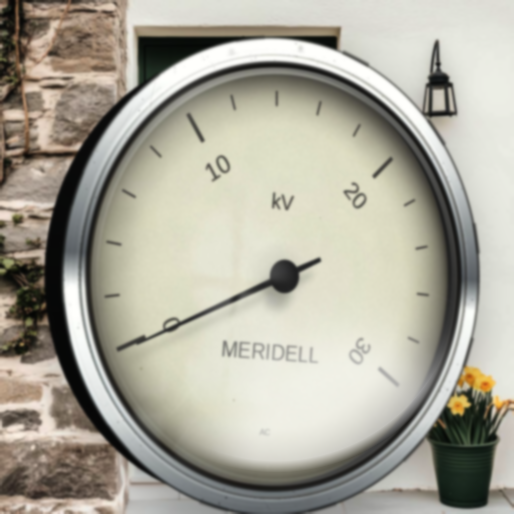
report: 0 (kV)
